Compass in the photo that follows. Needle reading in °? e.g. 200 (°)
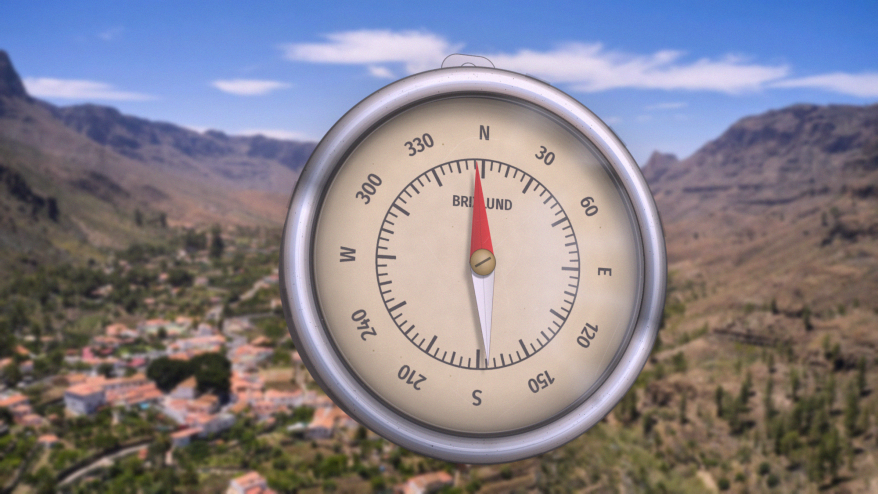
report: 355 (°)
